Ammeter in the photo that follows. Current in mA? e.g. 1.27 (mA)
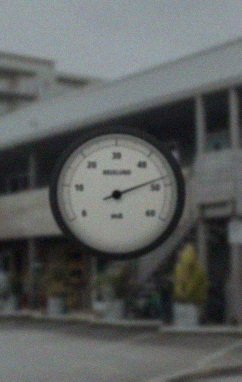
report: 47.5 (mA)
